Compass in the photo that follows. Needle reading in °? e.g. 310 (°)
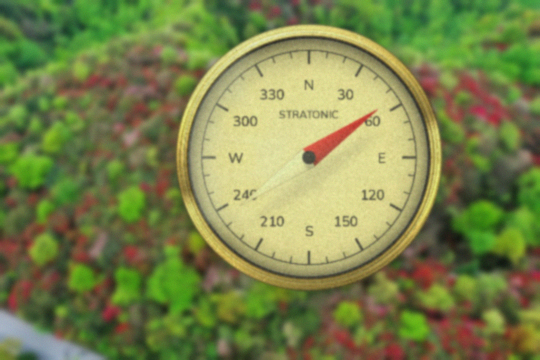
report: 55 (°)
